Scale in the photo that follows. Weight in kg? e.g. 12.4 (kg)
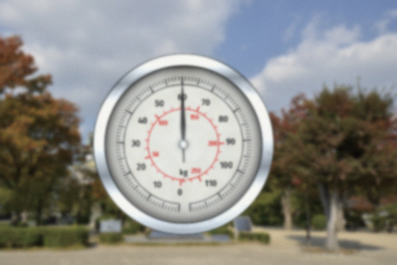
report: 60 (kg)
